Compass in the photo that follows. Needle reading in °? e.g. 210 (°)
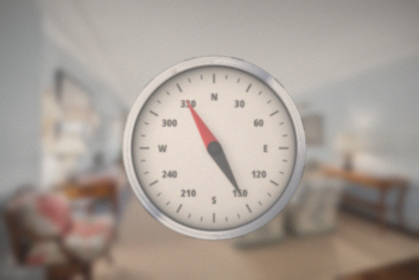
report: 330 (°)
